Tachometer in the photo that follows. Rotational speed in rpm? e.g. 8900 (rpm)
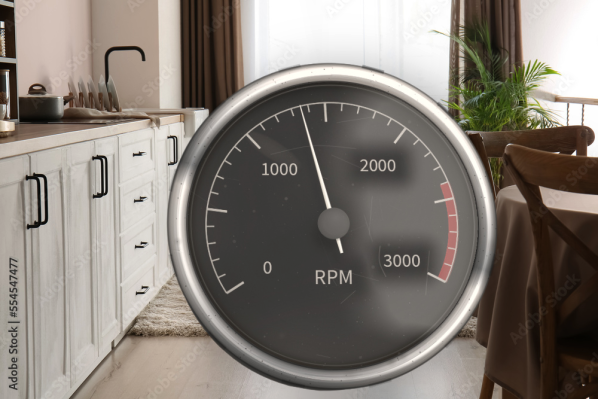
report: 1350 (rpm)
